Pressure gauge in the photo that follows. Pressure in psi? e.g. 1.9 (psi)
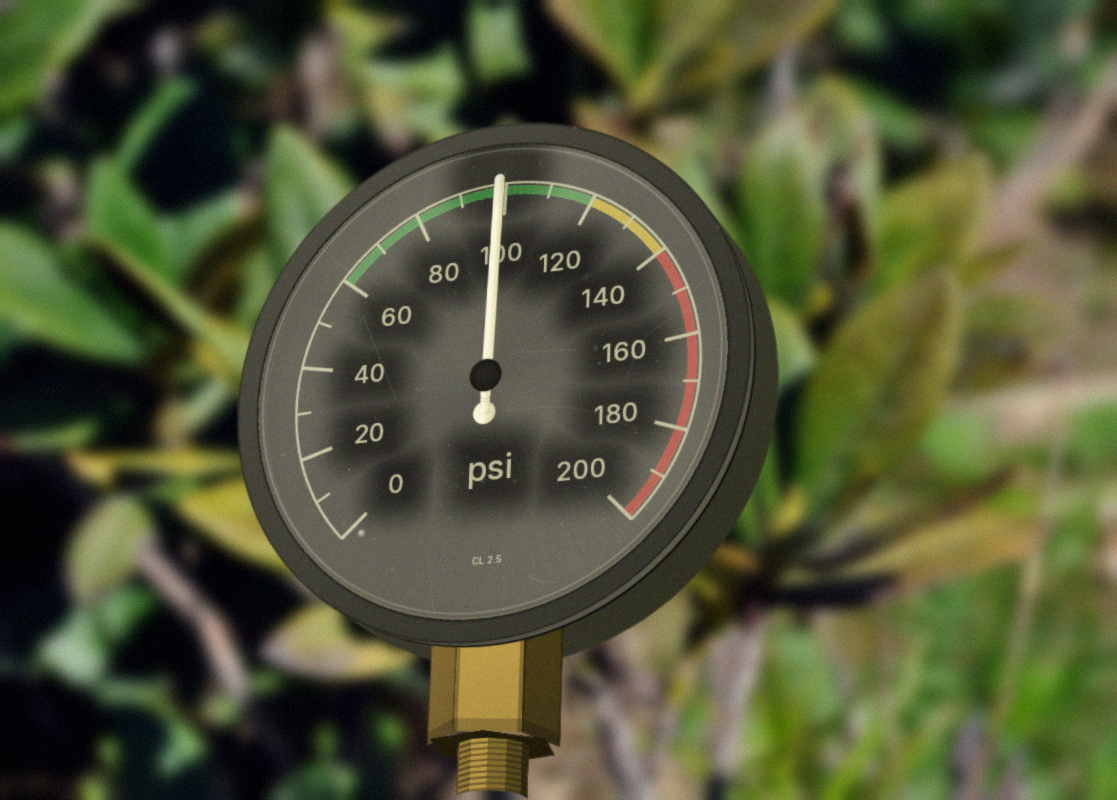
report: 100 (psi)
